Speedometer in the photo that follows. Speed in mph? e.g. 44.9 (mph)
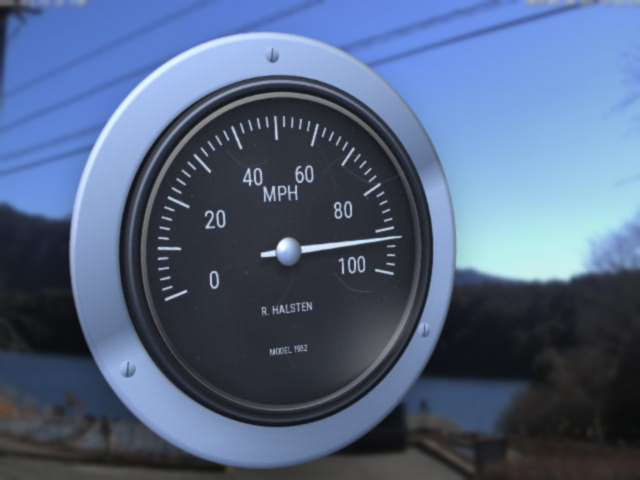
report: 92 (mph)
